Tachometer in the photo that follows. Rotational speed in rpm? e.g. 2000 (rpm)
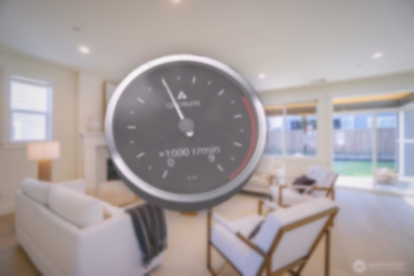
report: 4000 (rpm)
